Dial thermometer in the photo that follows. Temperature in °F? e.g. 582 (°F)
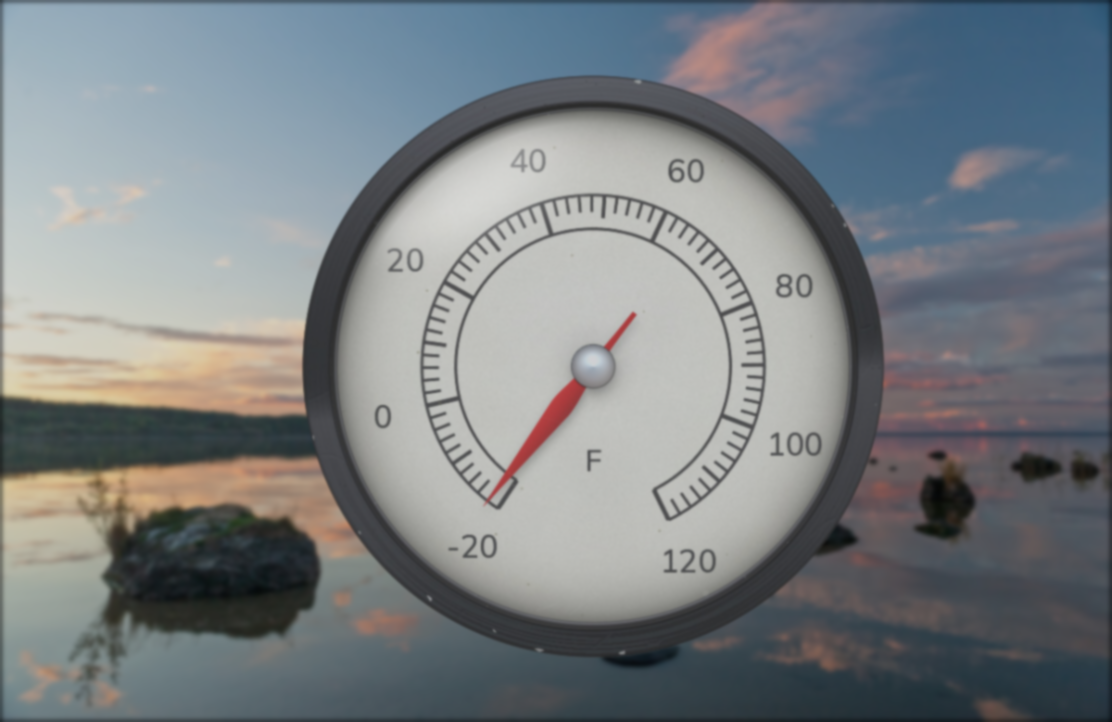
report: -18 (°F)
